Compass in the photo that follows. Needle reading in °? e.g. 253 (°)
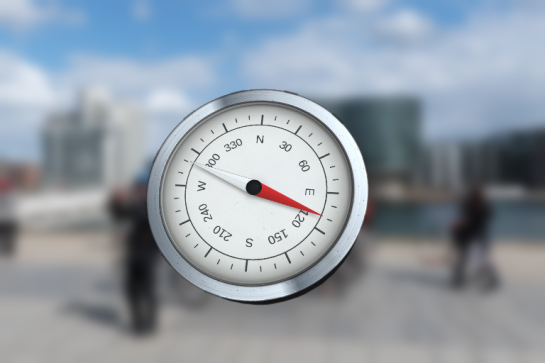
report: 110 (°)
